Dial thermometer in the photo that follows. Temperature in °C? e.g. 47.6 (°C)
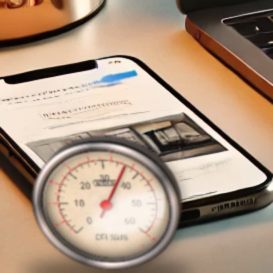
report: 36 (°C)
